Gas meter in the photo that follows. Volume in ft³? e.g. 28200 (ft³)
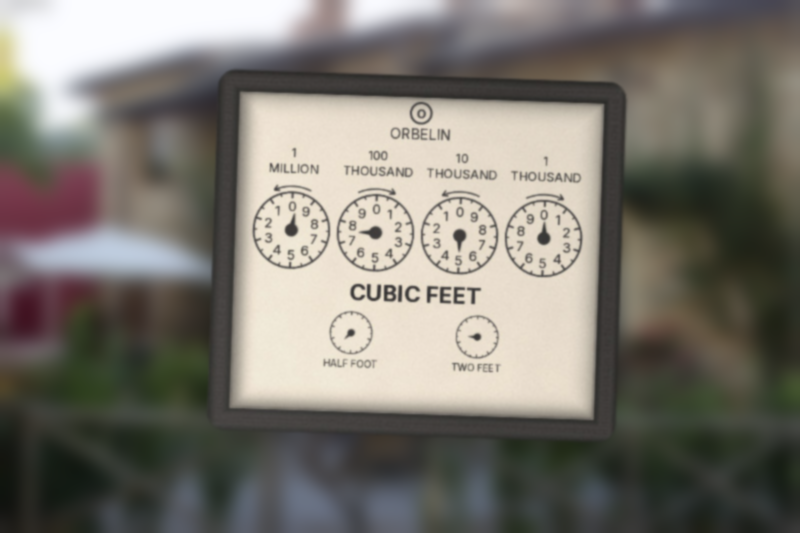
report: 975000 (ft³)
